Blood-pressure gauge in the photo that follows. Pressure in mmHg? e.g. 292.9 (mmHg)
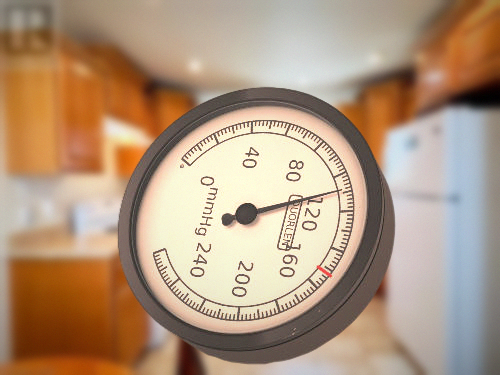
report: 110 (mmHg)
